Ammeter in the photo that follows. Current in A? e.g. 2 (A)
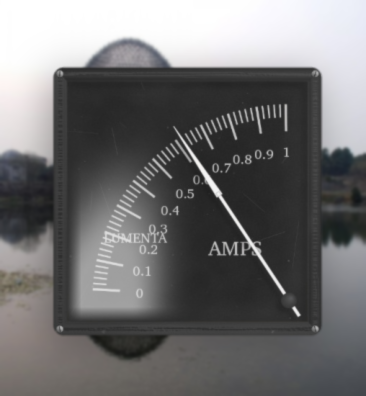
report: 0.62 (A)
